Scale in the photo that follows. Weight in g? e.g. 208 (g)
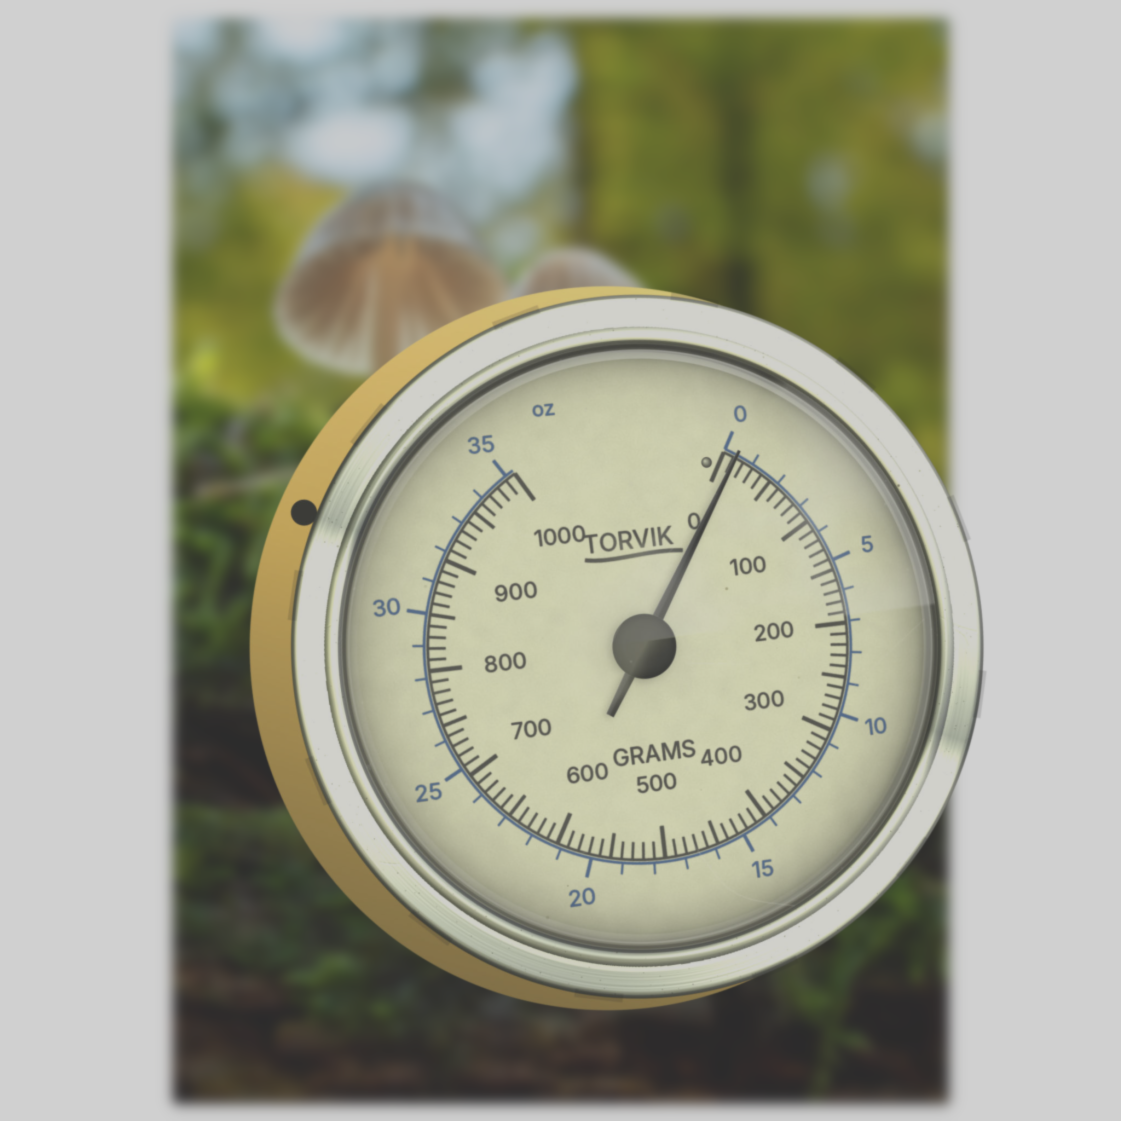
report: 10 (g)
